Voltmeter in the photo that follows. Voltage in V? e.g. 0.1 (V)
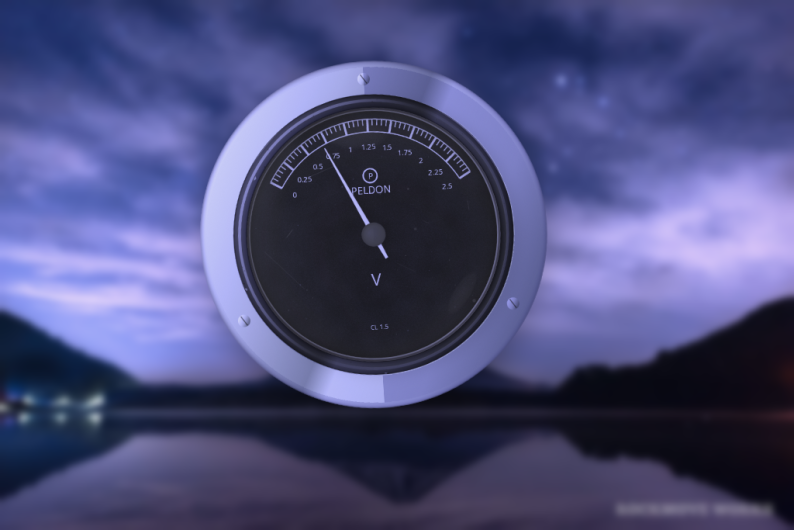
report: 0.7 (V)
